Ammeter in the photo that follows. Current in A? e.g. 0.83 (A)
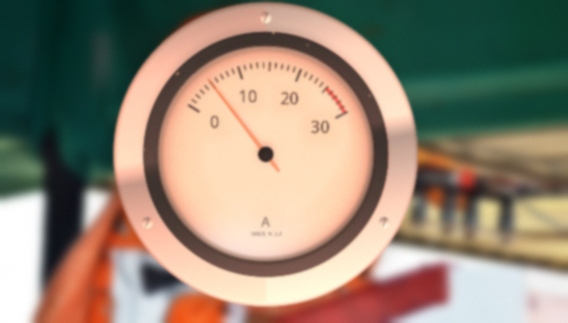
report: 5 (A)
